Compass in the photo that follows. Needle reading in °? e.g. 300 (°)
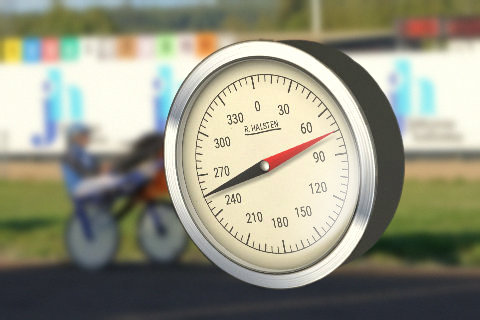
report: 75 (°)
